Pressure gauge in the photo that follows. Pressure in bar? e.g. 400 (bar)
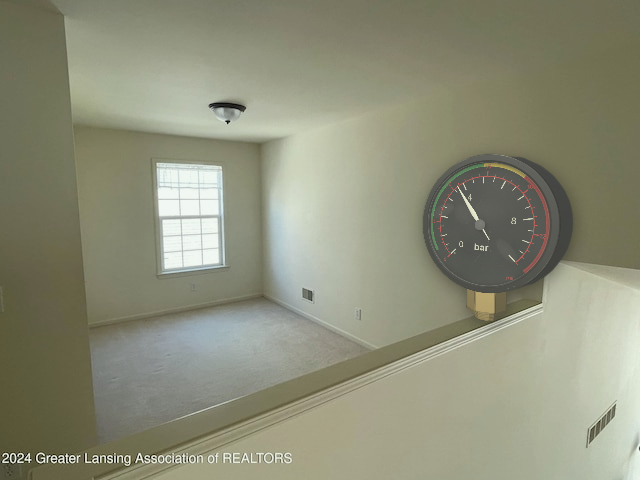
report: 3.75 (bar)
